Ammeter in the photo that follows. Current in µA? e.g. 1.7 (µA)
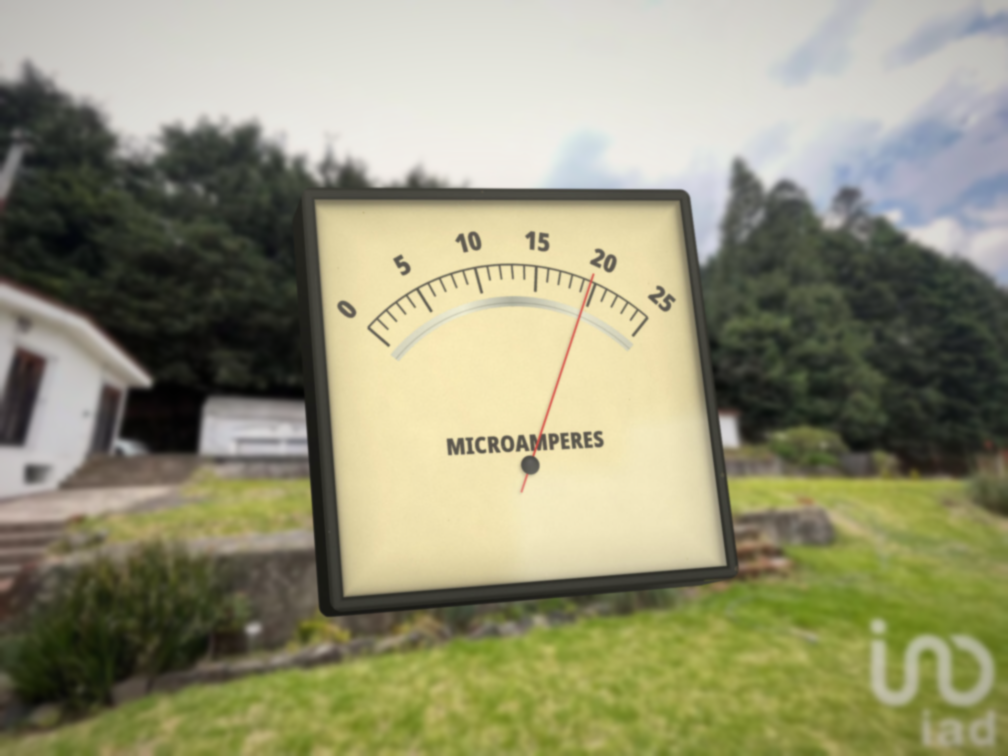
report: 19.5 (µA)
